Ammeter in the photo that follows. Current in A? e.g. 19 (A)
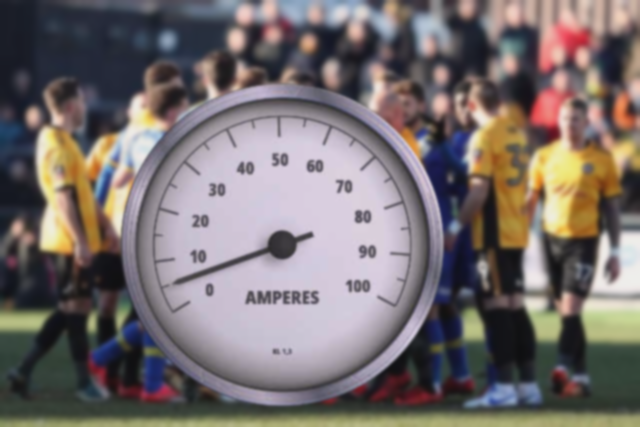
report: 5 (A)
